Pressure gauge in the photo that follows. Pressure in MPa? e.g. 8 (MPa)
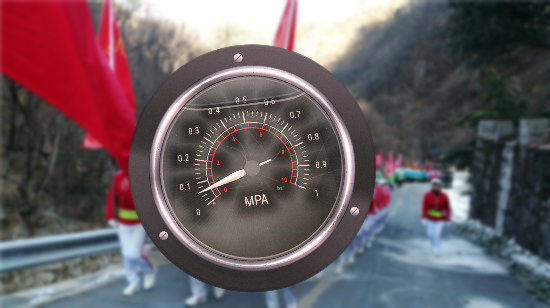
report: 0.06 (MPa)
